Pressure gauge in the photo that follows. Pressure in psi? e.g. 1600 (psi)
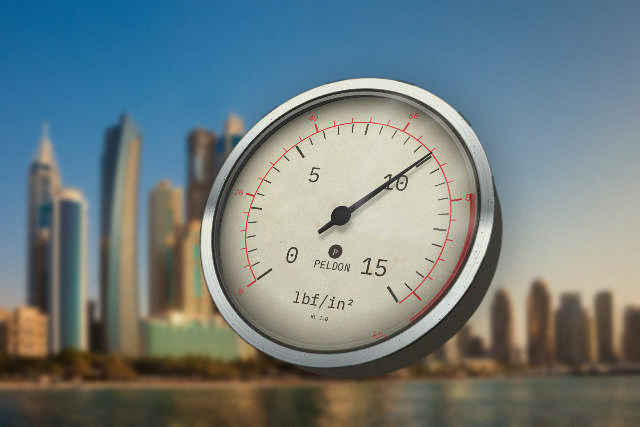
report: 10 (psi)
